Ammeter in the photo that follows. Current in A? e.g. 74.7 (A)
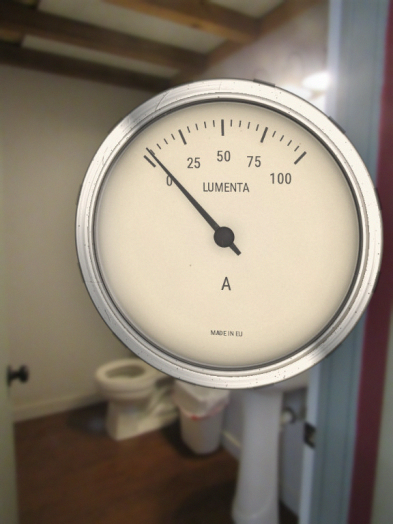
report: 5 (A)
